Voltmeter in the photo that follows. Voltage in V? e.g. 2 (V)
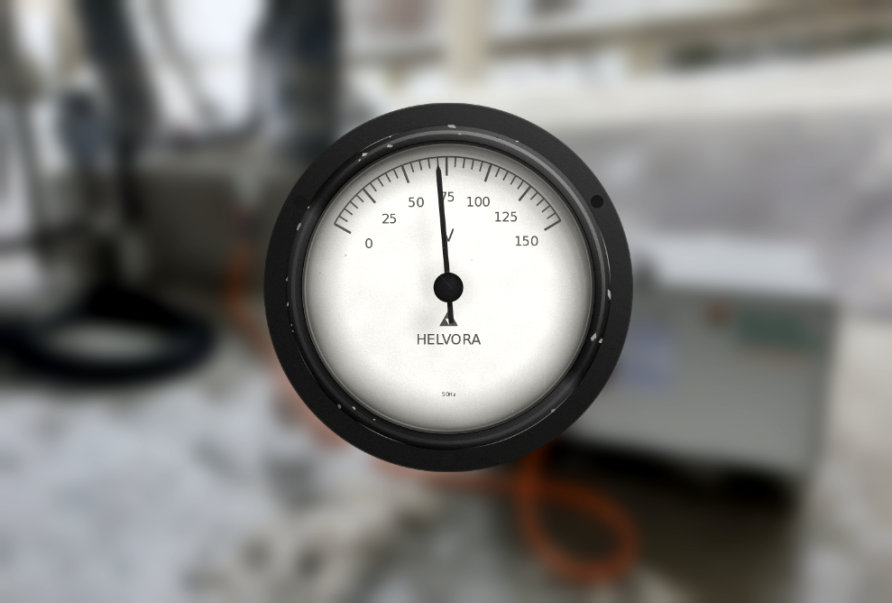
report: 70 (V)
